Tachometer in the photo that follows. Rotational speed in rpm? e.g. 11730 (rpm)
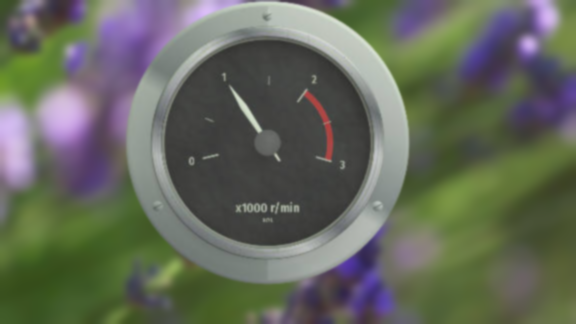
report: 1000 (rpm)
